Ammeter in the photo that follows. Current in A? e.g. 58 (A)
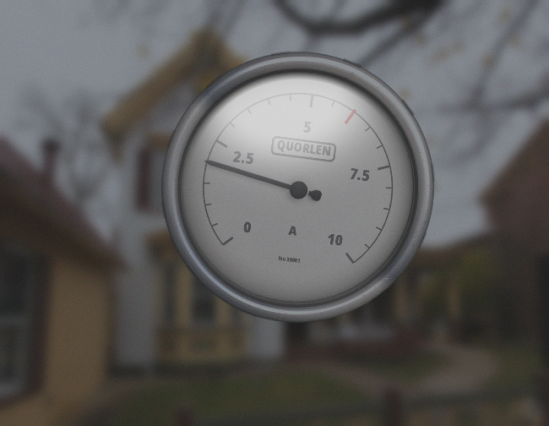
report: 2 (A)
